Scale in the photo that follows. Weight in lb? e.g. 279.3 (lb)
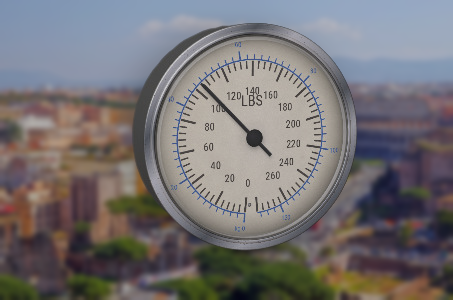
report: 104 (lb)
